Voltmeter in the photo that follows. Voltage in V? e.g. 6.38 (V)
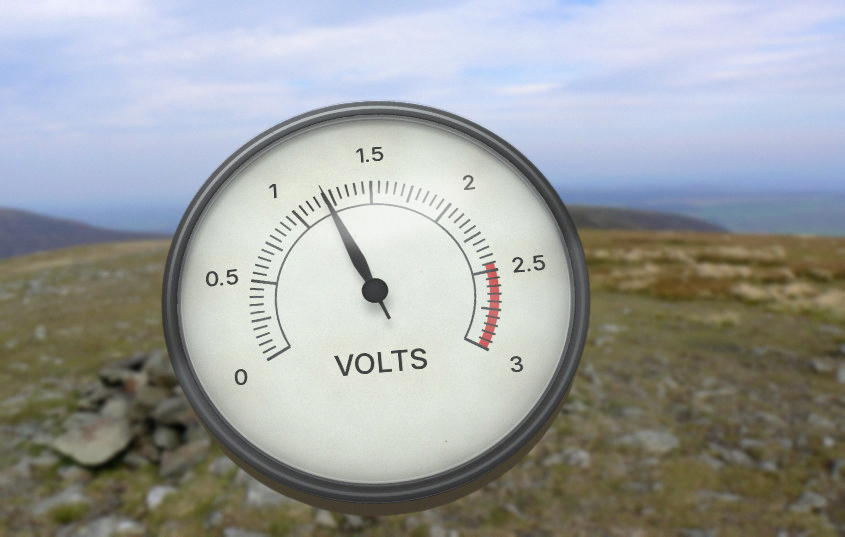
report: 1.2 (V)
